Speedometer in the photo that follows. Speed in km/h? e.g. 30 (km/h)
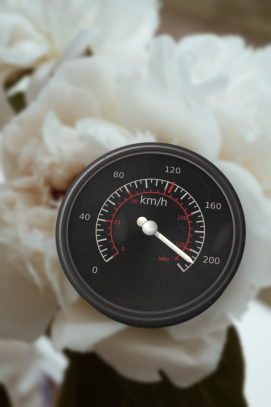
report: 210 (km/h)
